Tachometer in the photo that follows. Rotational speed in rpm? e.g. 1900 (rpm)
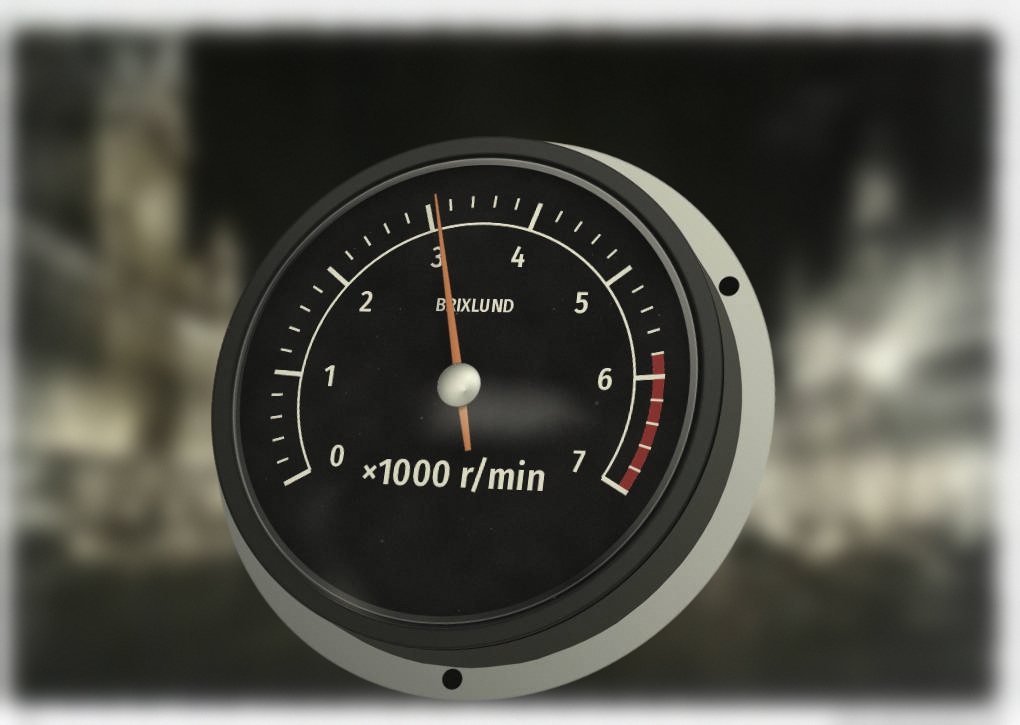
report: 3100 (rpm)
